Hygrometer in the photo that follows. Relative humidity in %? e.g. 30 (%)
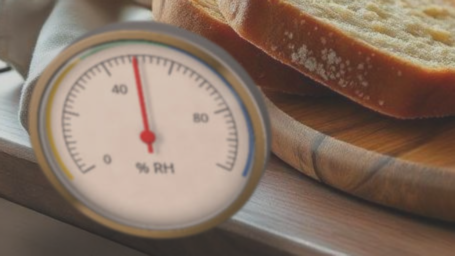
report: 50 (%)
